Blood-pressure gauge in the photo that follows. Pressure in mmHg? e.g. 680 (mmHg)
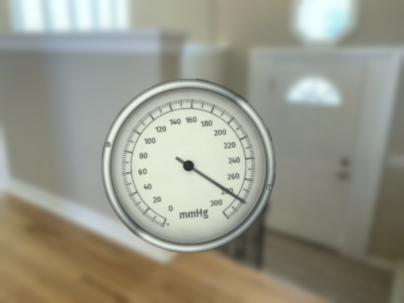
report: 280 (mmHg)
